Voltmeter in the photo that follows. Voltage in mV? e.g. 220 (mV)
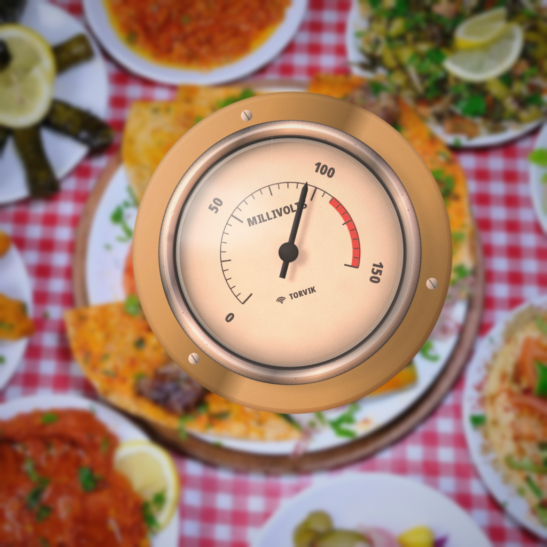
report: 95 (mV)
